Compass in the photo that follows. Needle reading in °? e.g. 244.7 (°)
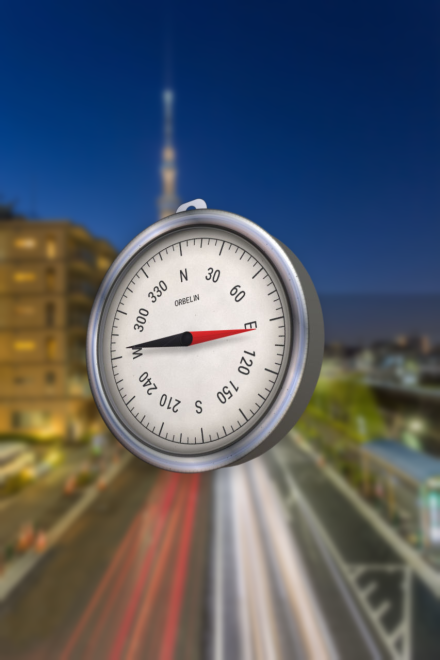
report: 95 (°)
